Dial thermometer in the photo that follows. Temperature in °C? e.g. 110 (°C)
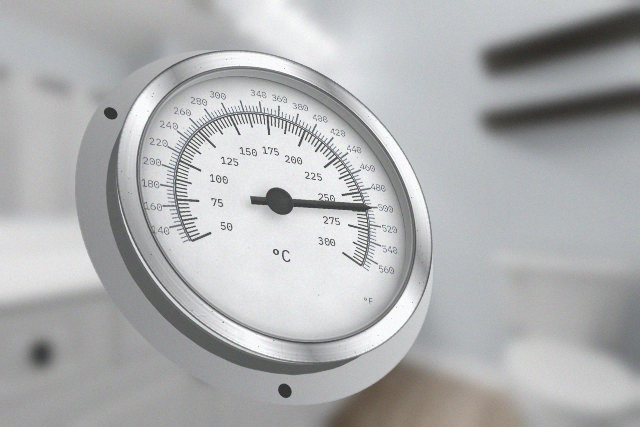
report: 262.5 (°C)
